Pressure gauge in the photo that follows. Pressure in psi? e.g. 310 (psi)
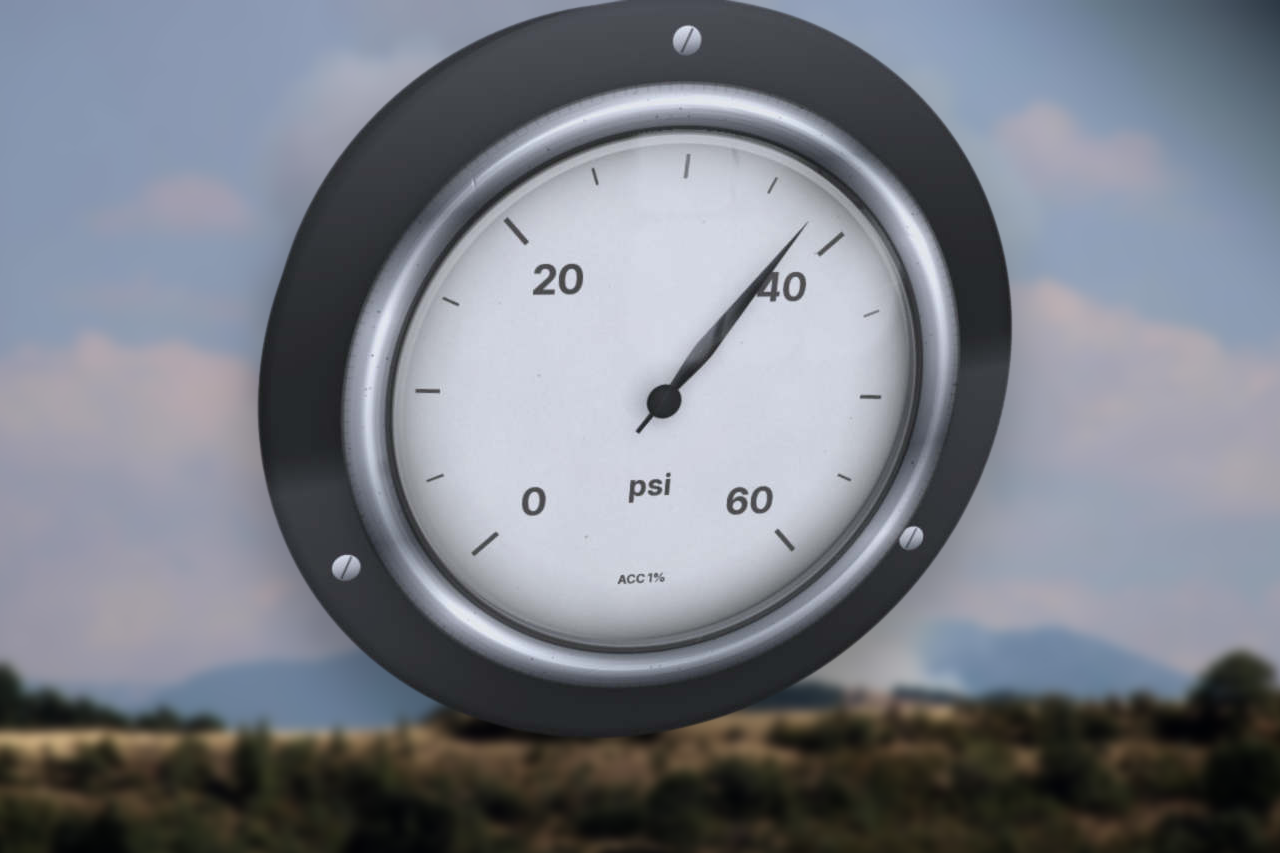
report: 37.5 (psi)
